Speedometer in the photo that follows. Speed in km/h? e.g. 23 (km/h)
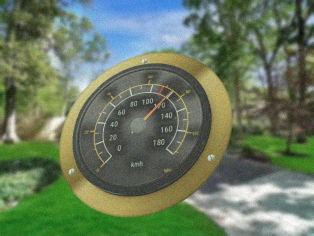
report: 120 (km/h)
